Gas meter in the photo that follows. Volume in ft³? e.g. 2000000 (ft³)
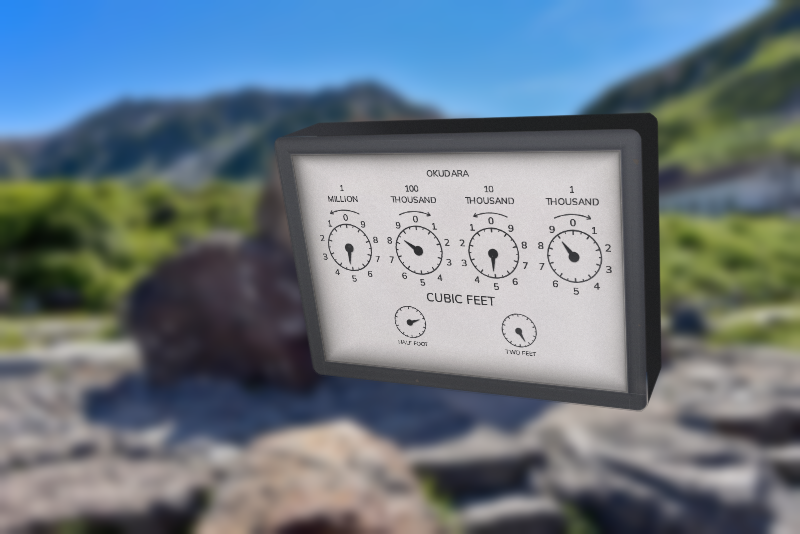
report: 484900 (ft³)
